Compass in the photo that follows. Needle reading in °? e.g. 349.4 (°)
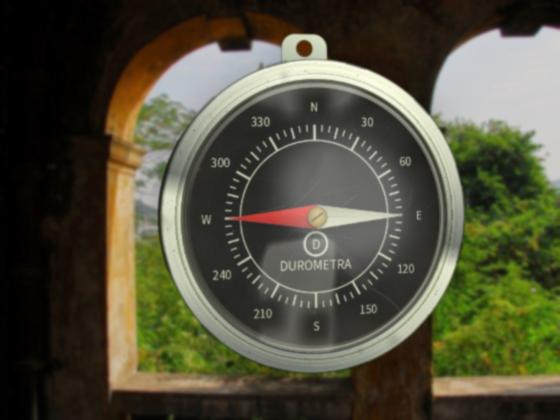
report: 270 (°)
